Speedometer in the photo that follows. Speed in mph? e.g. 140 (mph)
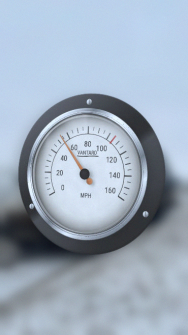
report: 55 (mph)
